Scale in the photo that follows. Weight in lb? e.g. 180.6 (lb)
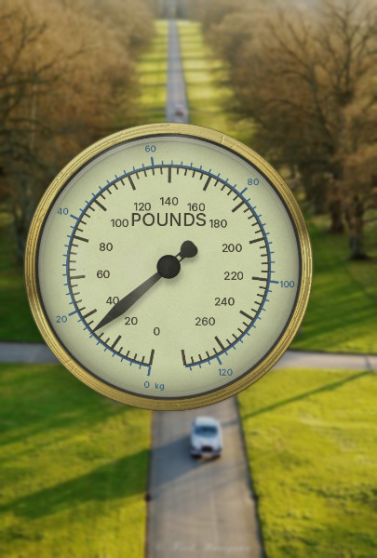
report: 32 (lb)
